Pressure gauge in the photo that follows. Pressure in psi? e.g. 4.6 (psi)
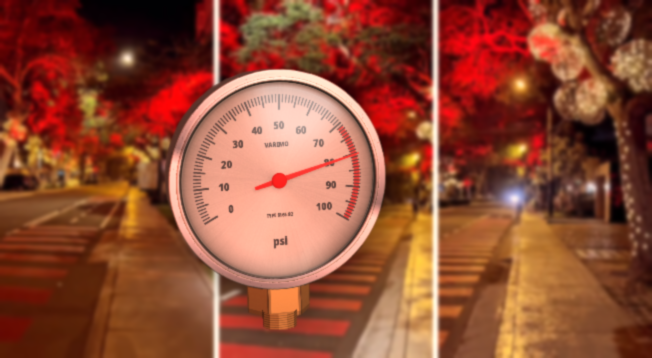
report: 80 (psi)
